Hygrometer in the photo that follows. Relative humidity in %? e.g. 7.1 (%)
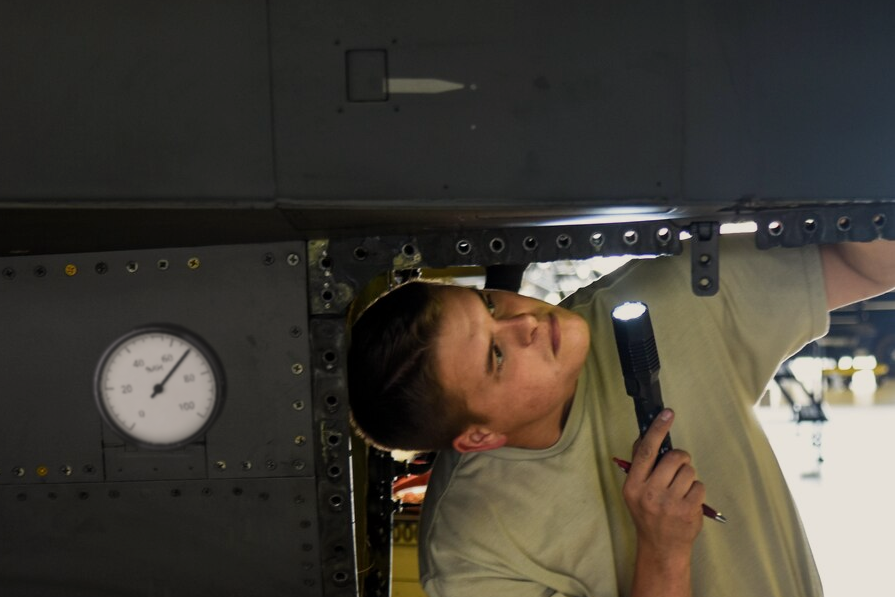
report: 68 (%)
